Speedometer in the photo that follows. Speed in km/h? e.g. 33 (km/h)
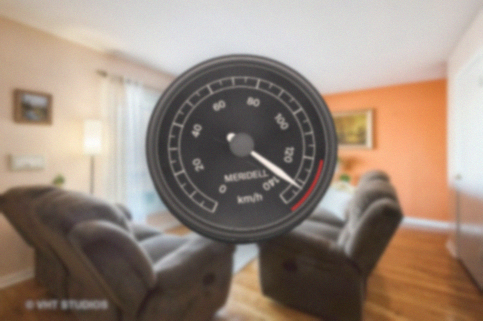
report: 132.5 (km/h)
